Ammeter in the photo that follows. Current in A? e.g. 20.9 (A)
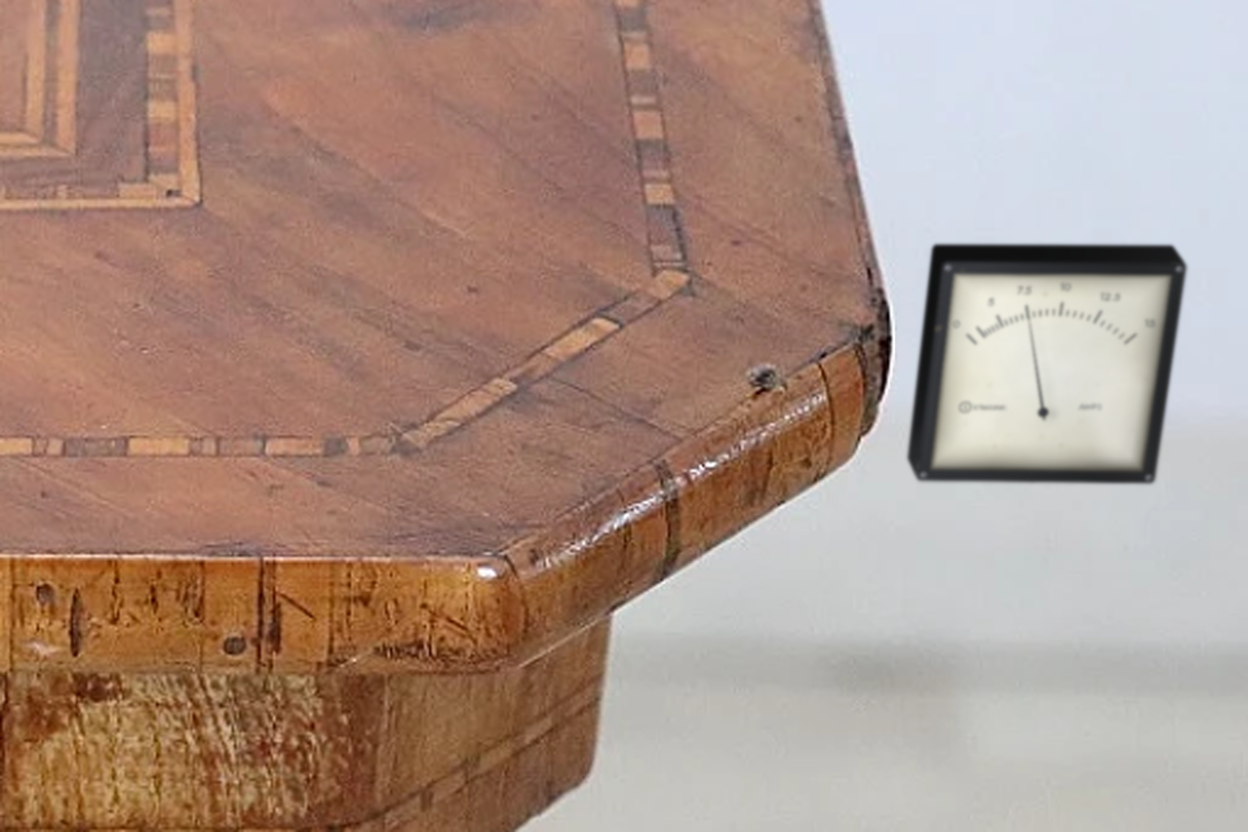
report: 7.5 (A)
